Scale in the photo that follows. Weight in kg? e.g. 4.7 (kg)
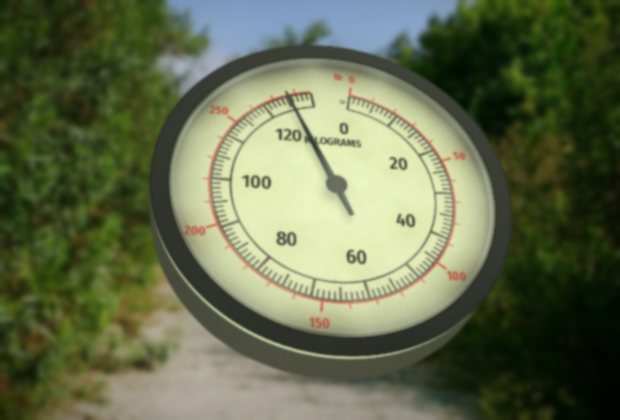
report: 125 (kg)
